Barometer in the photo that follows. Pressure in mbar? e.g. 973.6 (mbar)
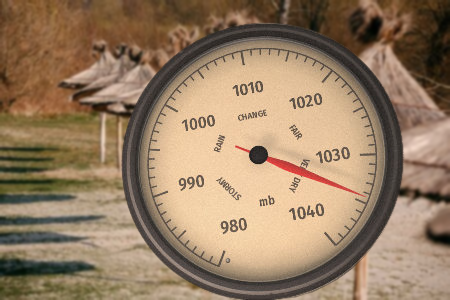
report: 1034.5 (mbar)
